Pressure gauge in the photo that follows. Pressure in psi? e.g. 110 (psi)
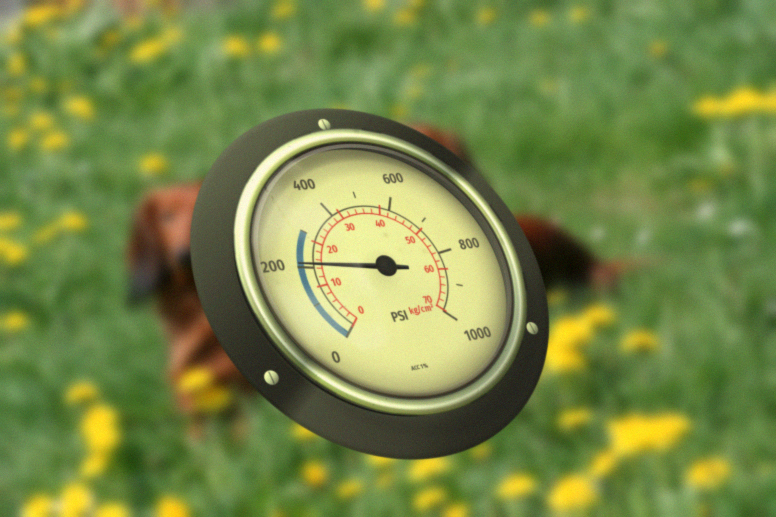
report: 200 (psi)
